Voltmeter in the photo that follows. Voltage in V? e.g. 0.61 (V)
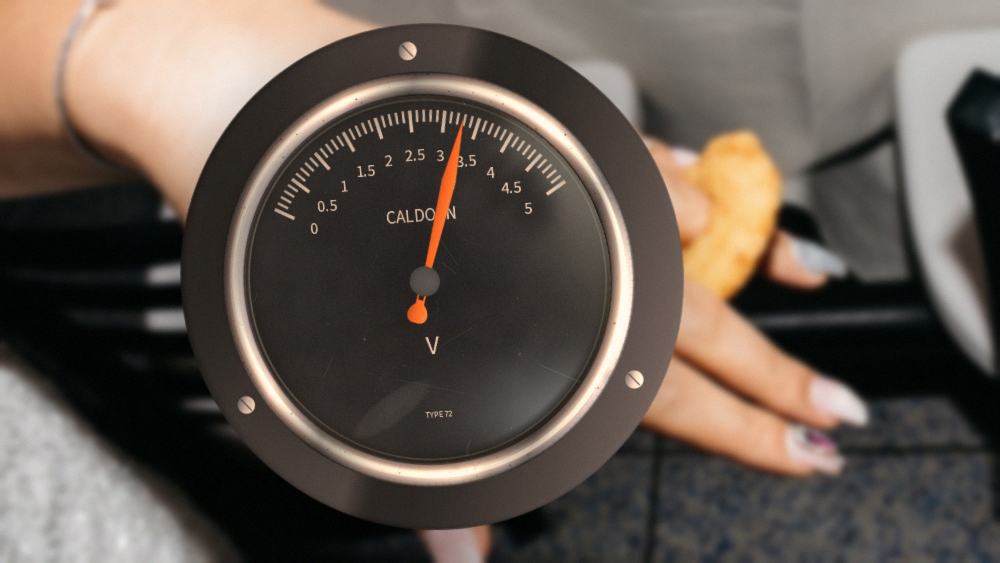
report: 3.3 (V)
